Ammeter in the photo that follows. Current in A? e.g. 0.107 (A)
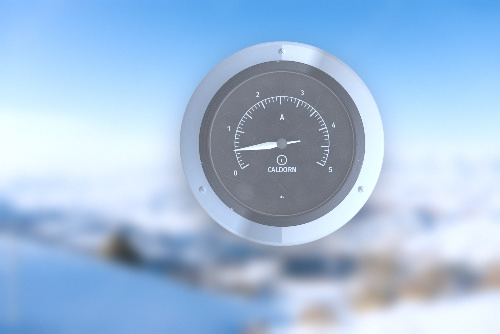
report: 0.5 (A)
